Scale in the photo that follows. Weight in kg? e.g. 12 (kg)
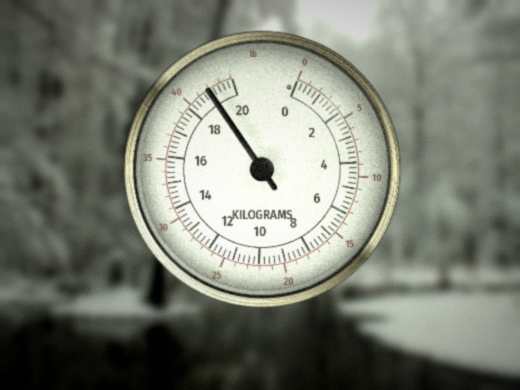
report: 19 (kg)
